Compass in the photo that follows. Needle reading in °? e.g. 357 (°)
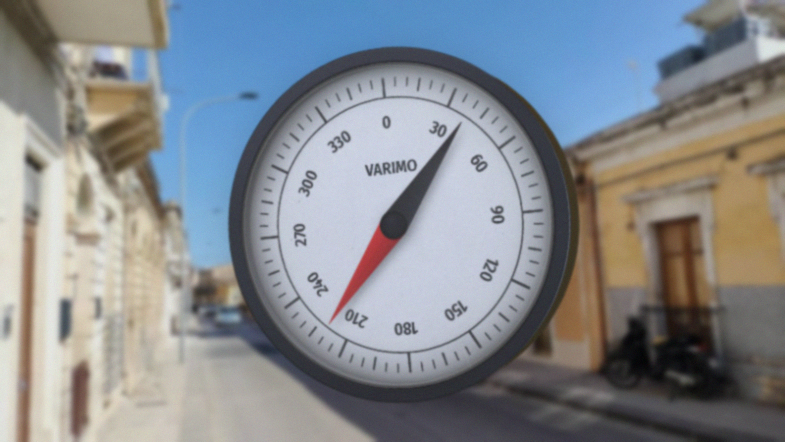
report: 220 (°)
